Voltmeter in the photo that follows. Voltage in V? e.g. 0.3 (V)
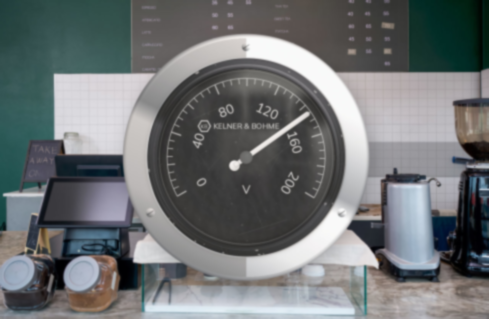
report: 145 (V)
